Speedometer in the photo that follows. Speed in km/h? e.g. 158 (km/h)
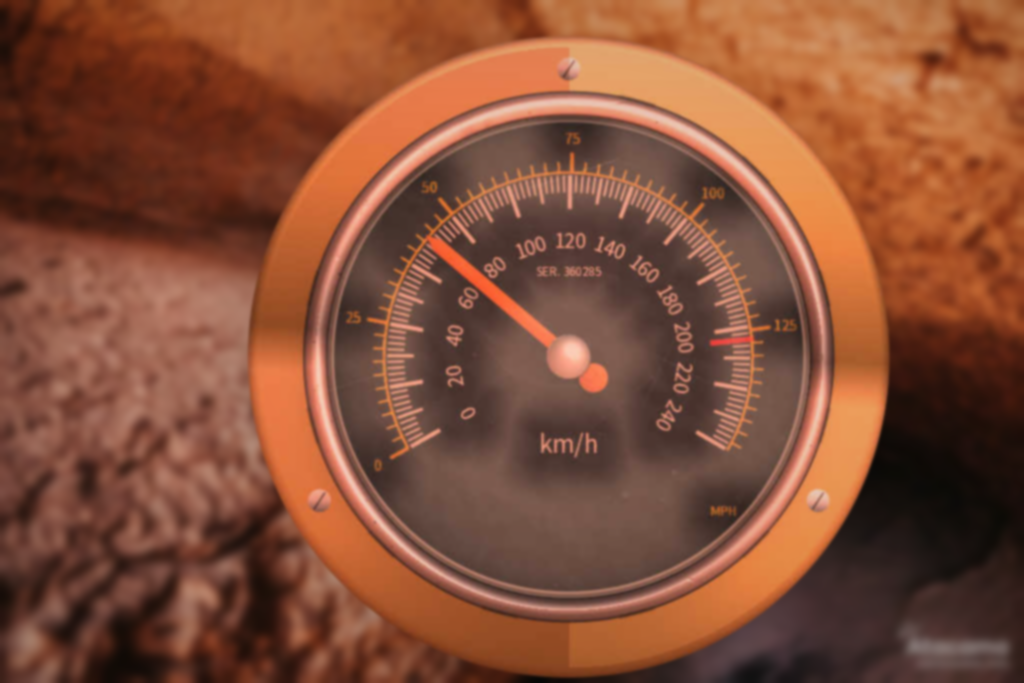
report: 70 (km/h)
